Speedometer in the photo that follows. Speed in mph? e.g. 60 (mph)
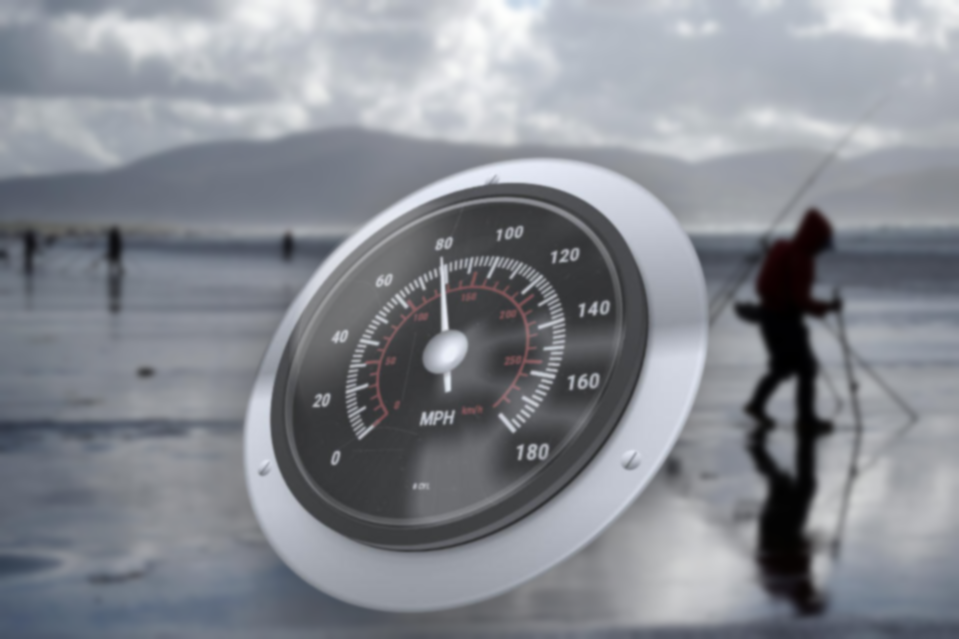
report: 80 (mph)
